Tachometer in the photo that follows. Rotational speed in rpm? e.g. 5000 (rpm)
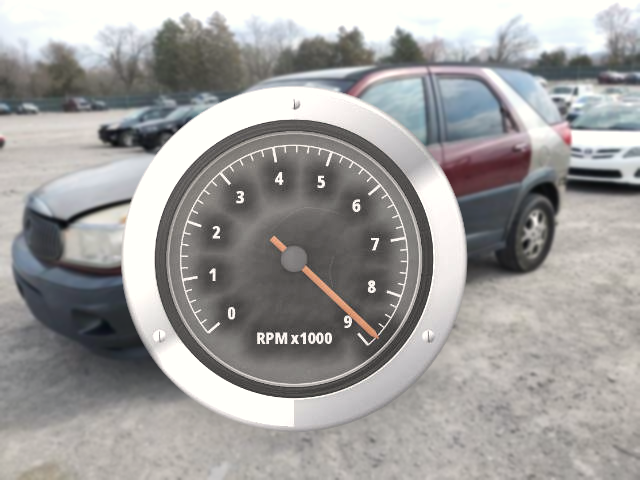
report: 8800 (rpm)
